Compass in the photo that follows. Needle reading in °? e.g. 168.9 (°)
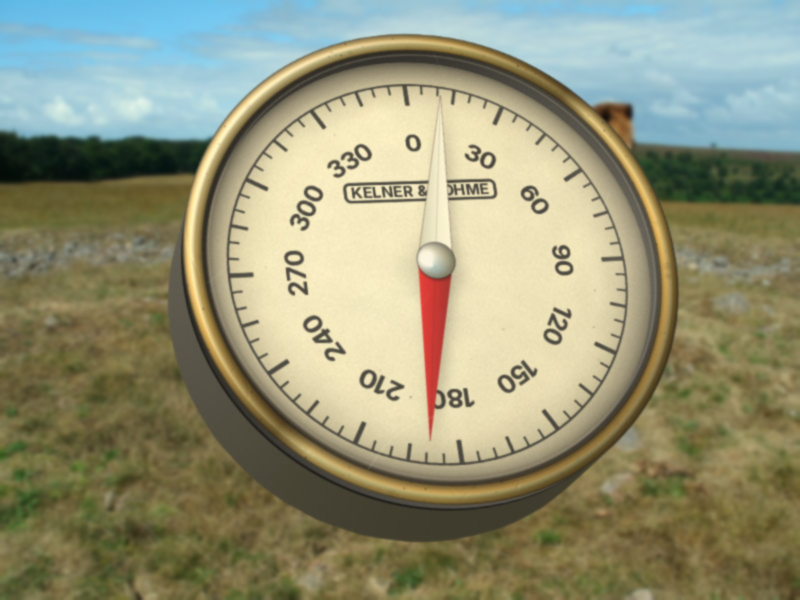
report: 190 (°)
